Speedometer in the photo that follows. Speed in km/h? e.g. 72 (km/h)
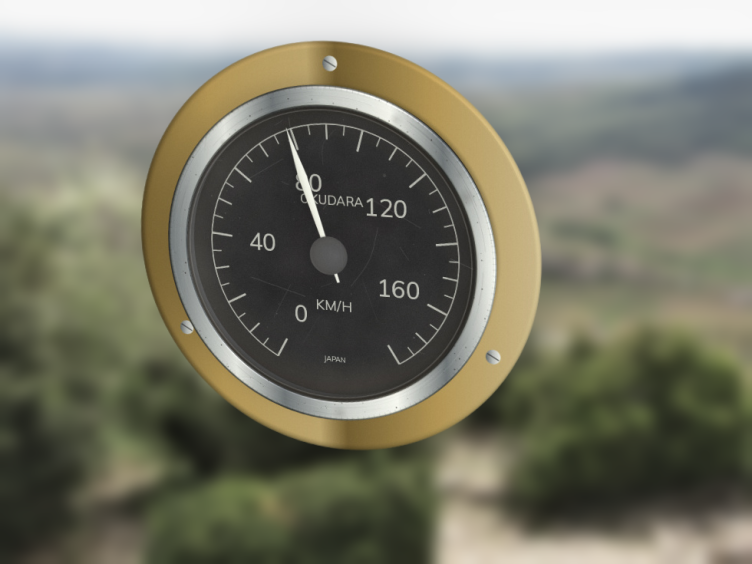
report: 80 (km/h)
